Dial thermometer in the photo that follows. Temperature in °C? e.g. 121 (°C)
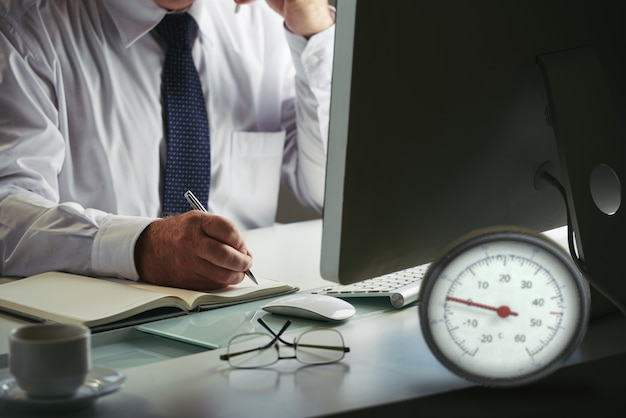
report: 0 (°C)
